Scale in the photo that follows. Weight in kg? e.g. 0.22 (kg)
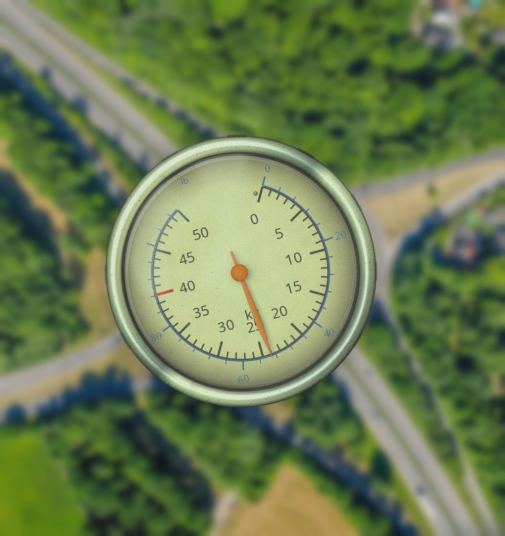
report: 24 (kg)
